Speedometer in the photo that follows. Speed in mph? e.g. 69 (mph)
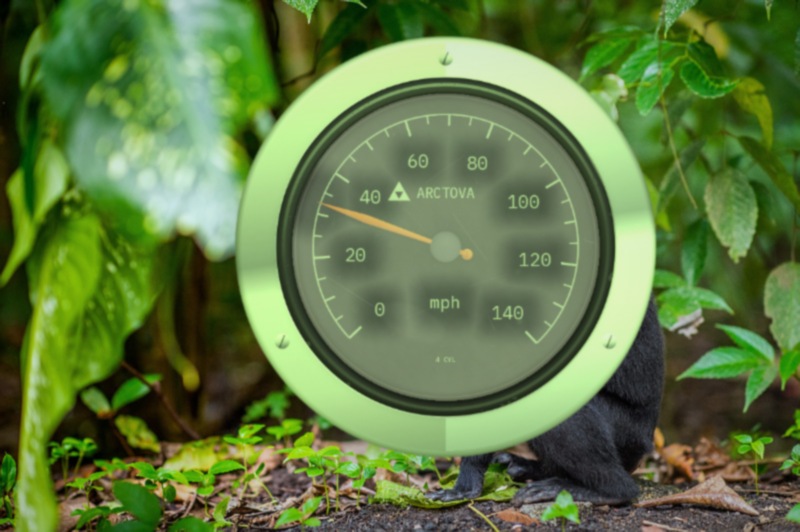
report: 32.5 (mph)
